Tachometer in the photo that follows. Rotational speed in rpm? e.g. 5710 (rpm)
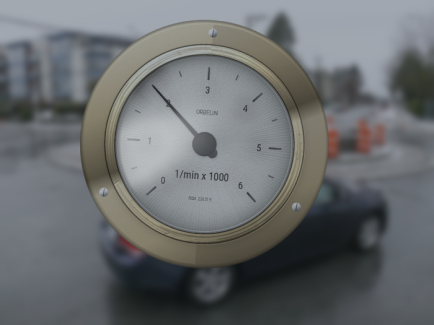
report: 2000 (rpm)
